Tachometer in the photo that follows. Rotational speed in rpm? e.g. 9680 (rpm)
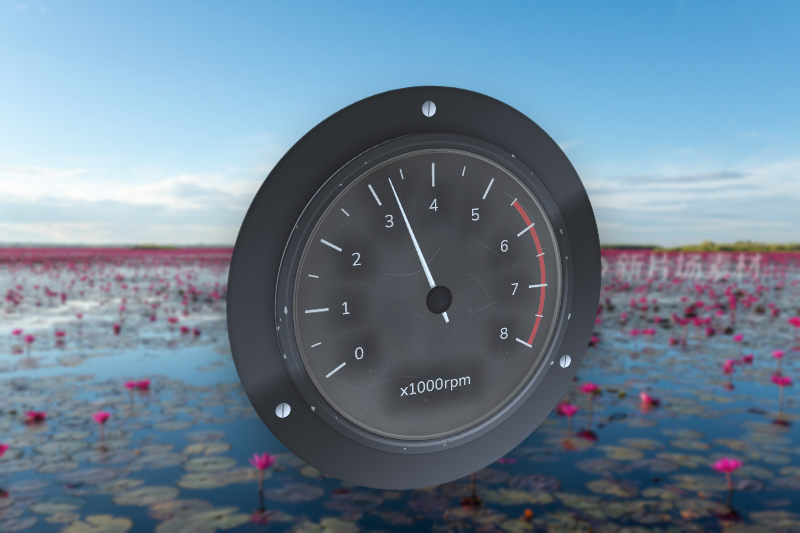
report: 3250 (rpm)
